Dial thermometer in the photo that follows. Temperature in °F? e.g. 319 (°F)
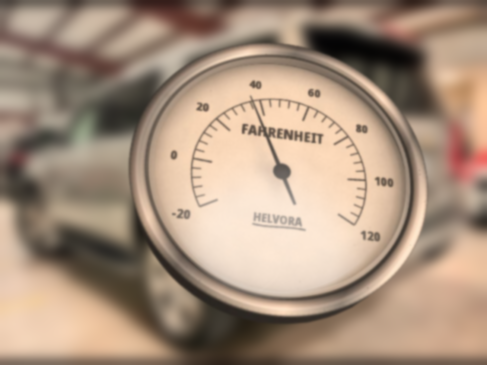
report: 36 (°F)
